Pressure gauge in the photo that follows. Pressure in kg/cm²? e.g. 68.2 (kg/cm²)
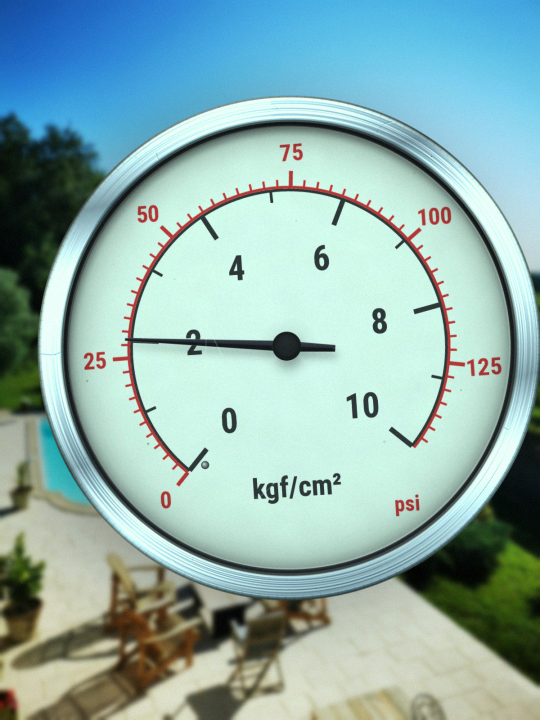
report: 2 (kg/cm²)
